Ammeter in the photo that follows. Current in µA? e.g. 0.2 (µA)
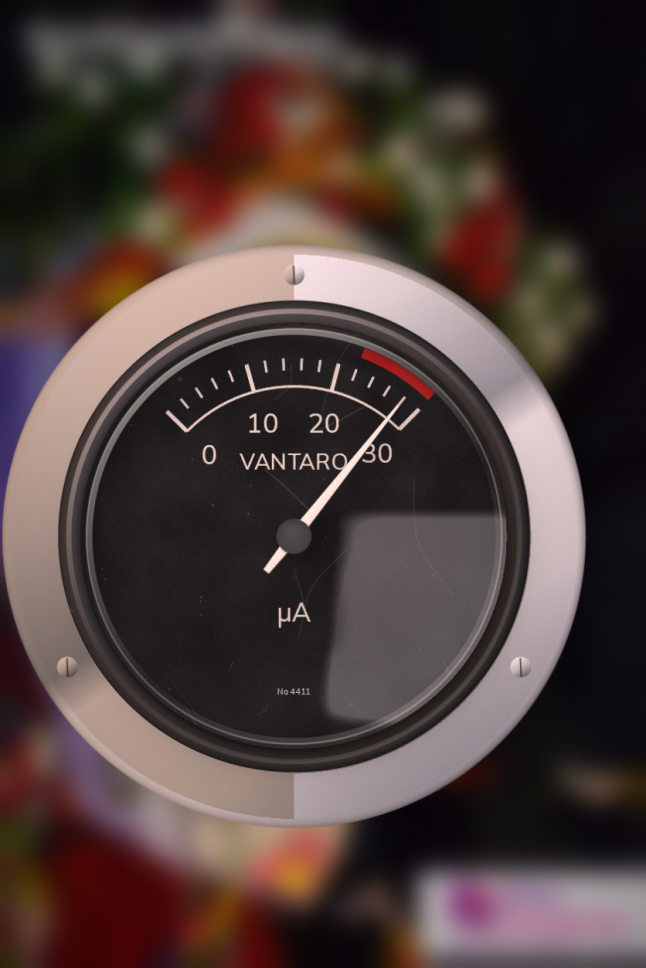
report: 28 (µA)
